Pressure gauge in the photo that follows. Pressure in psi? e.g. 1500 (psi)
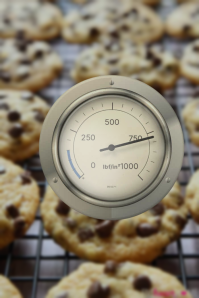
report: 775 (psi)
